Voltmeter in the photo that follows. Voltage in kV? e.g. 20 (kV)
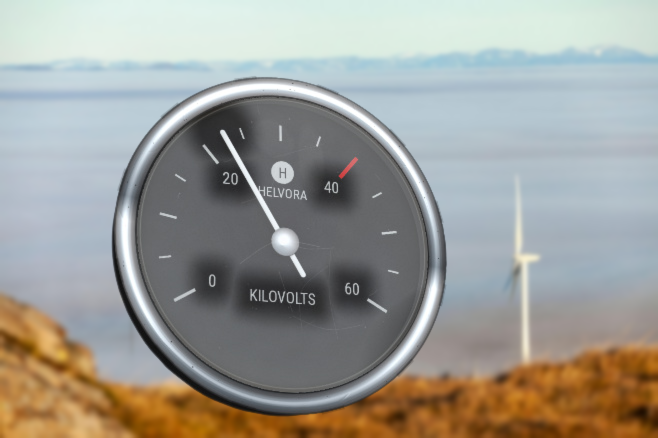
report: 22.5 (kV)
